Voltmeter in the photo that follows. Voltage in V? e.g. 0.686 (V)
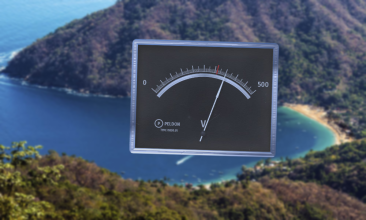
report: 350 (V)
